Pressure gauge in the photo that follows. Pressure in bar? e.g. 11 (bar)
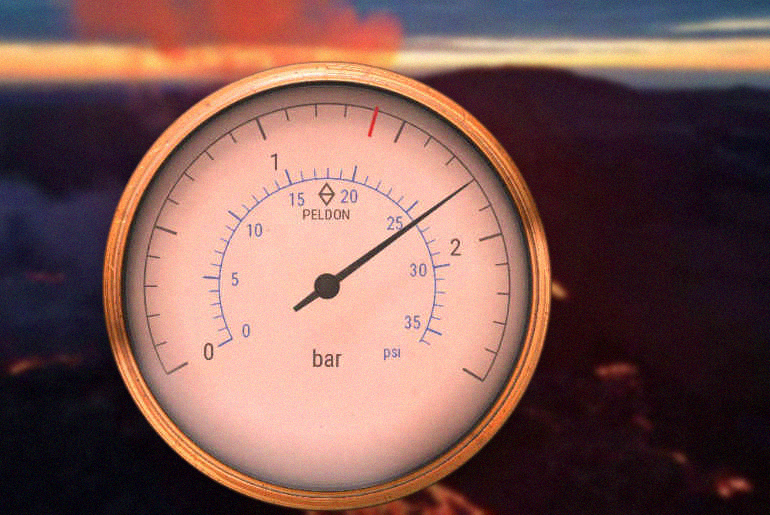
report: 1.8 (bar)
